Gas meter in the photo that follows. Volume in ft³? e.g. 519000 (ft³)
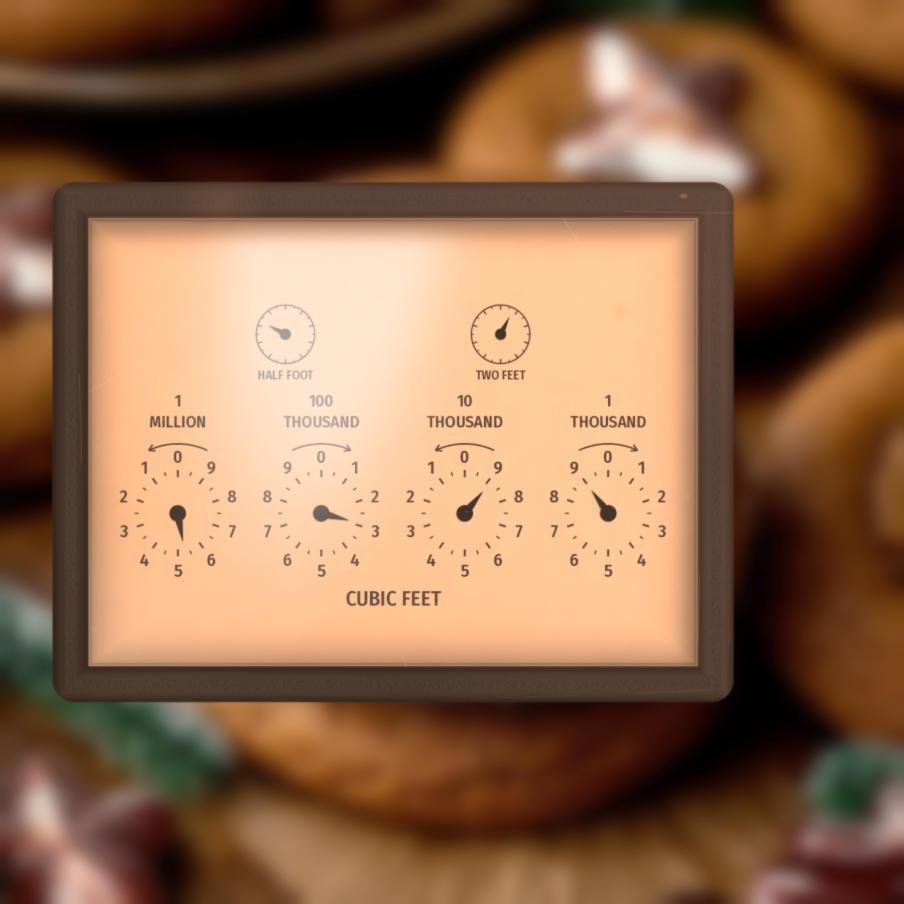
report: 528900 (ft³)
